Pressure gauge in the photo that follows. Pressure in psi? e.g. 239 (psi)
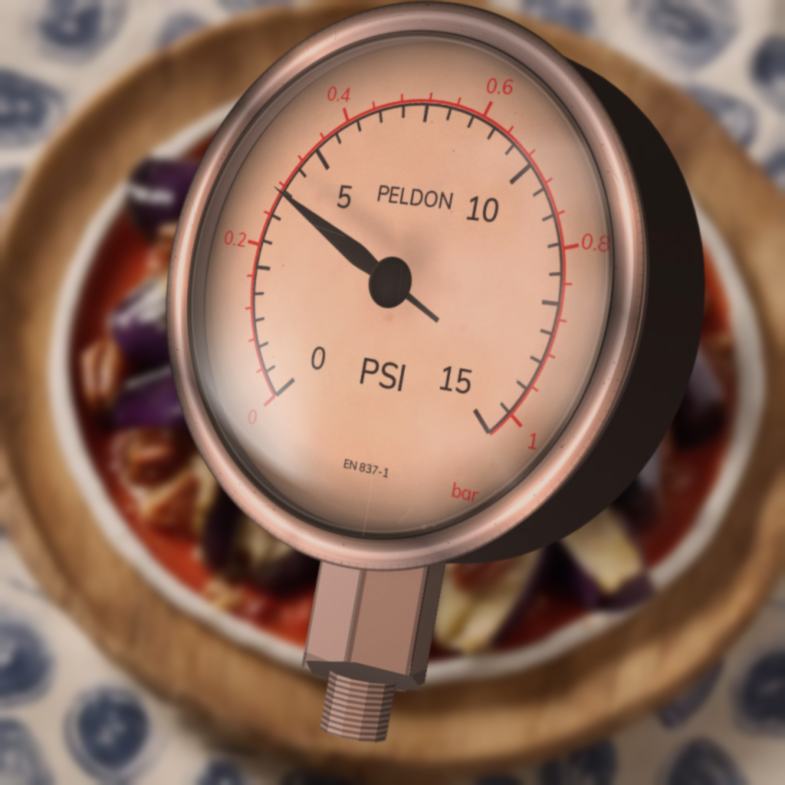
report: 4 (psi)
